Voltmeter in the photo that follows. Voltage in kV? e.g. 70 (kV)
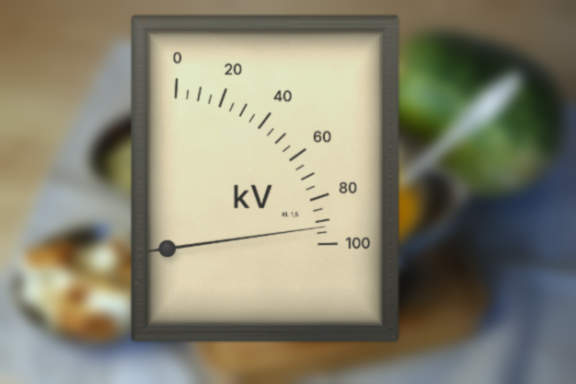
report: 92.5 (kV)
